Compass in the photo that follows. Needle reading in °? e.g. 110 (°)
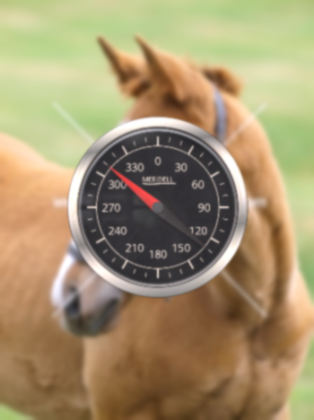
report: 310 (°)
